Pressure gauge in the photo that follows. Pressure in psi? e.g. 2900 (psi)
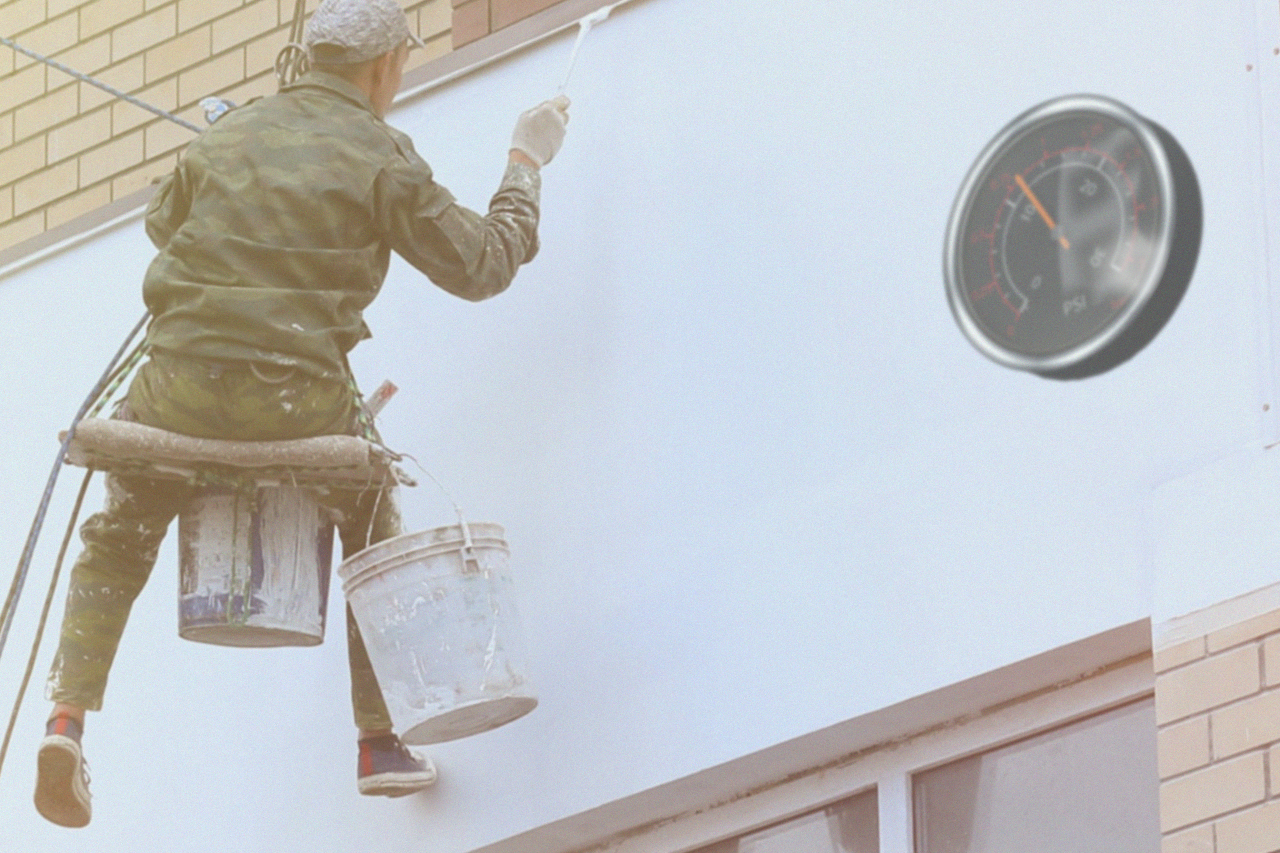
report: 12 (psi)
